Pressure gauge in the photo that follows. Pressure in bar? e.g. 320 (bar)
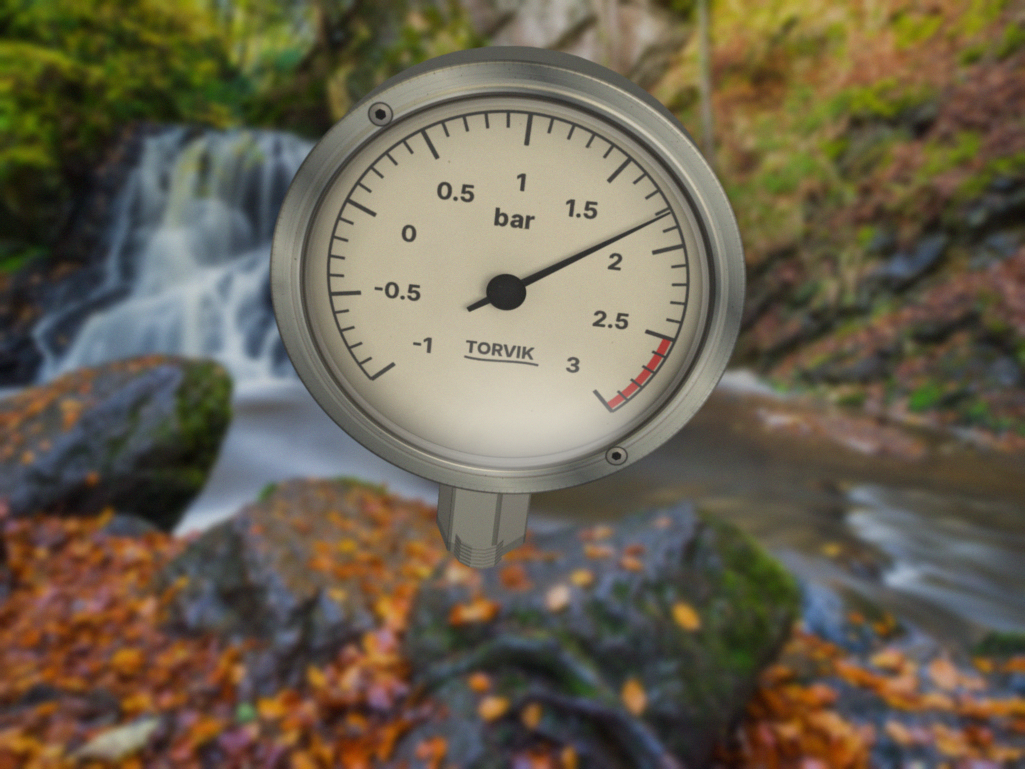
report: 1.8 (bar)
